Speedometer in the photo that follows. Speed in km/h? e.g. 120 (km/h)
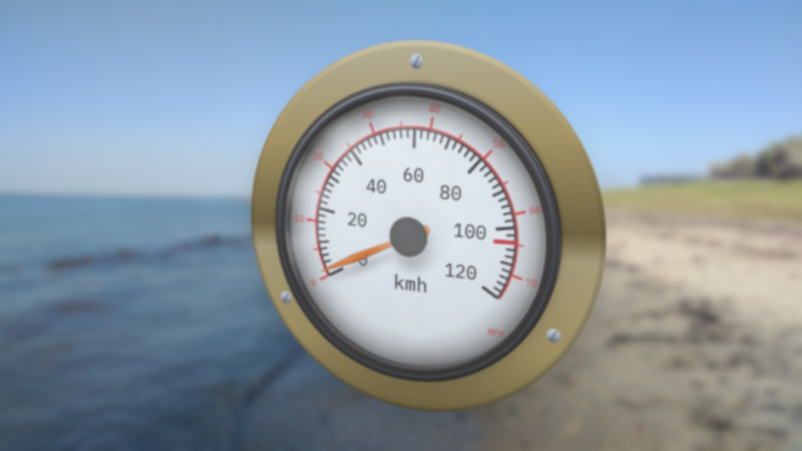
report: 2 (km/h)
